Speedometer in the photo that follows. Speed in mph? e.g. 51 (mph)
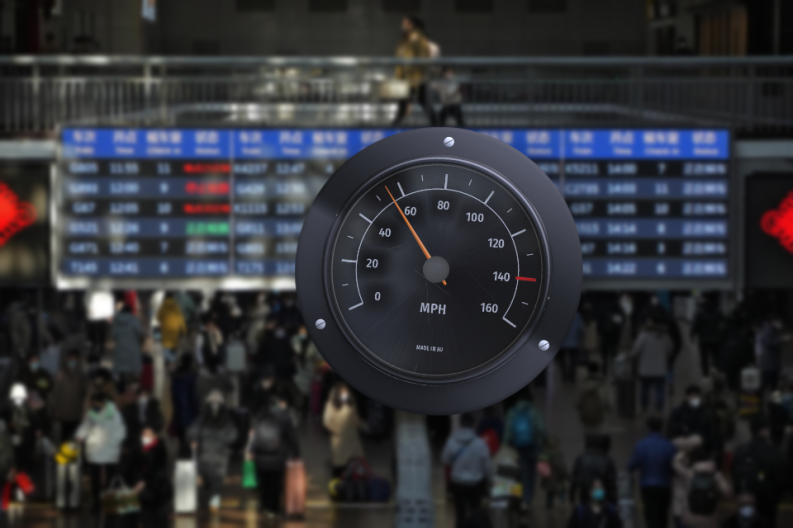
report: 55 (mph)
